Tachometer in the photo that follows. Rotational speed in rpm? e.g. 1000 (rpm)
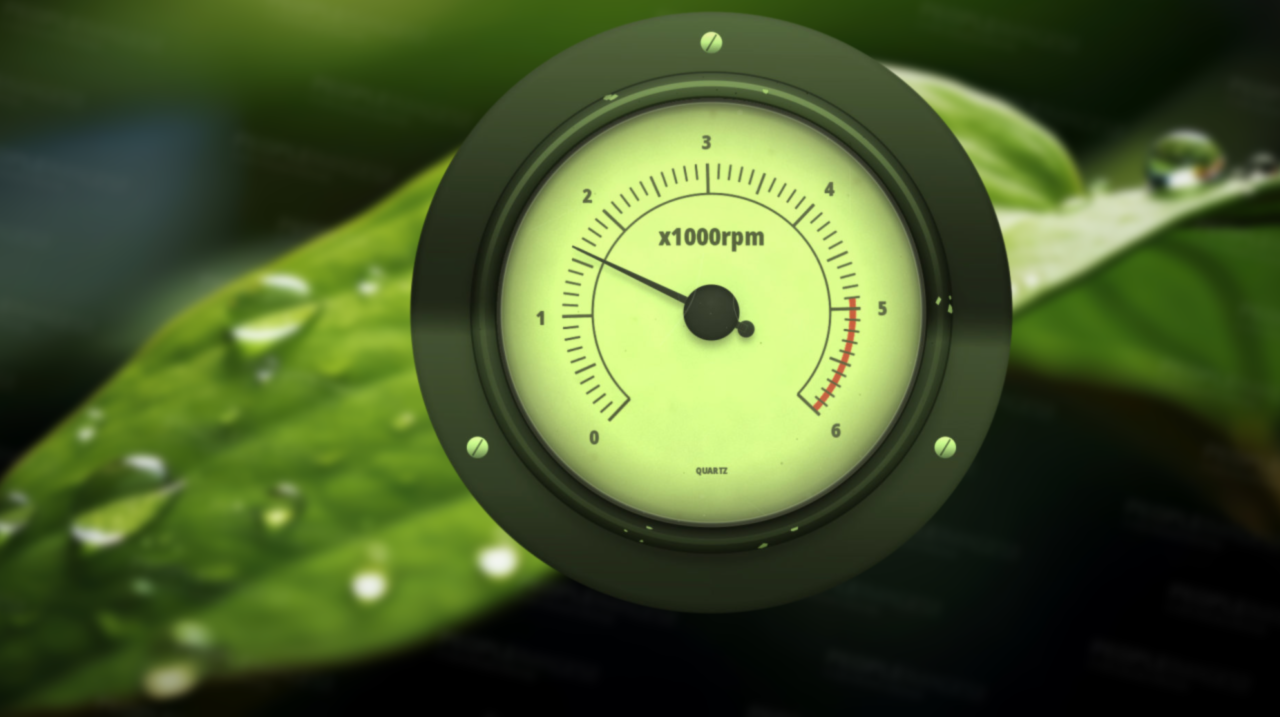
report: 1600 (rpm)
